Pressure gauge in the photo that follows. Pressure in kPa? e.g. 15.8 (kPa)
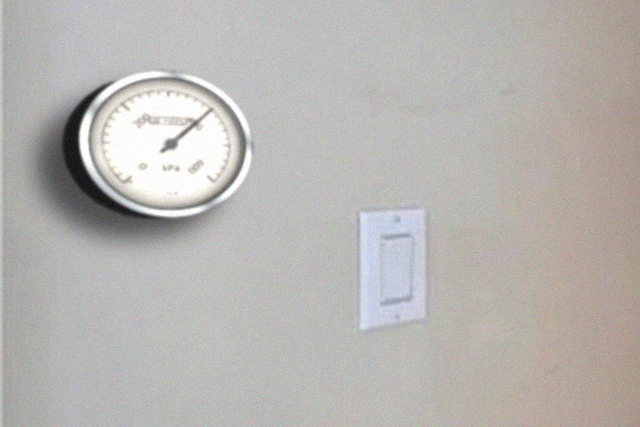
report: 400 (kPa)
